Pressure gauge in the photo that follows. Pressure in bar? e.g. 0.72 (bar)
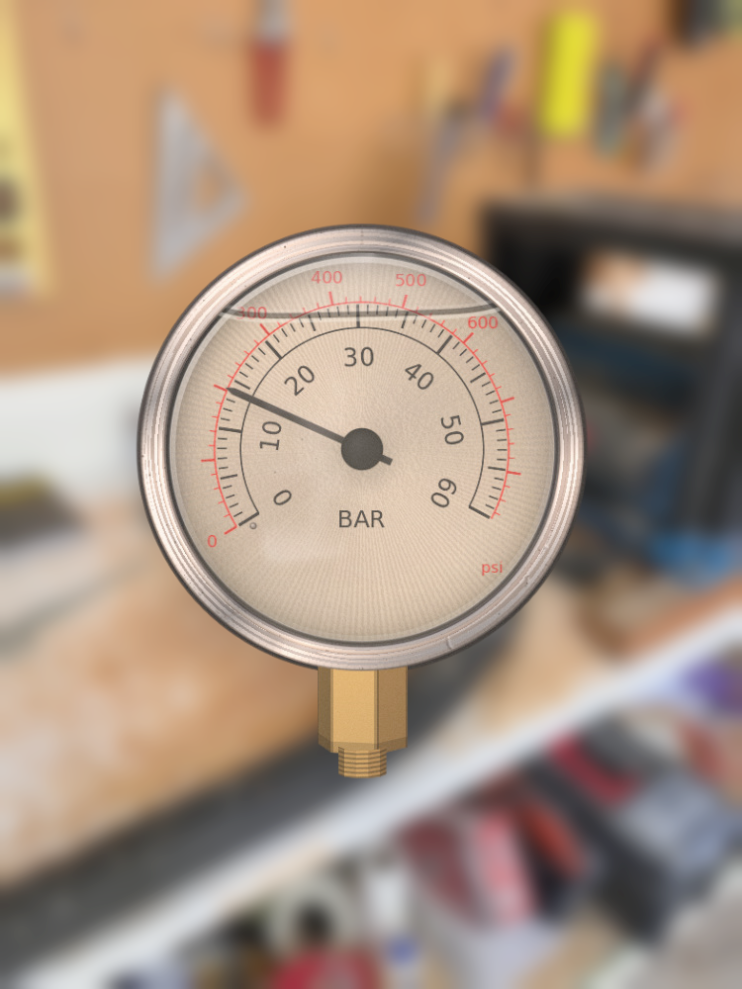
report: 14 (bar)
